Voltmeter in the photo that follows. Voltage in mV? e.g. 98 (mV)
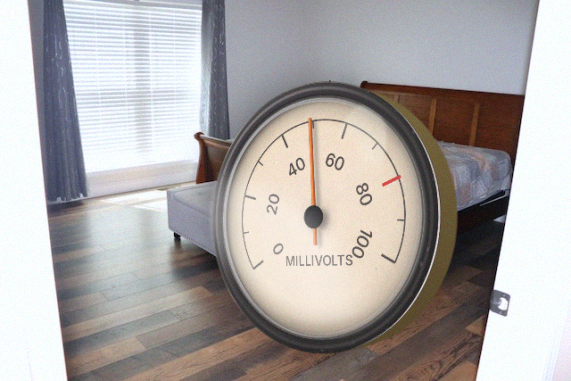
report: 50 (mV)
